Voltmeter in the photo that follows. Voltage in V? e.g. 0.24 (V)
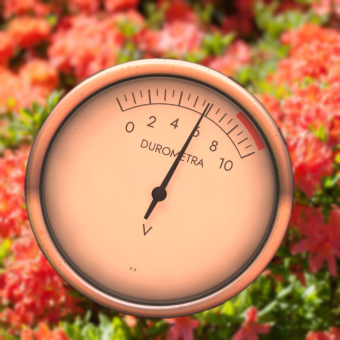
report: 5.75 (V)
